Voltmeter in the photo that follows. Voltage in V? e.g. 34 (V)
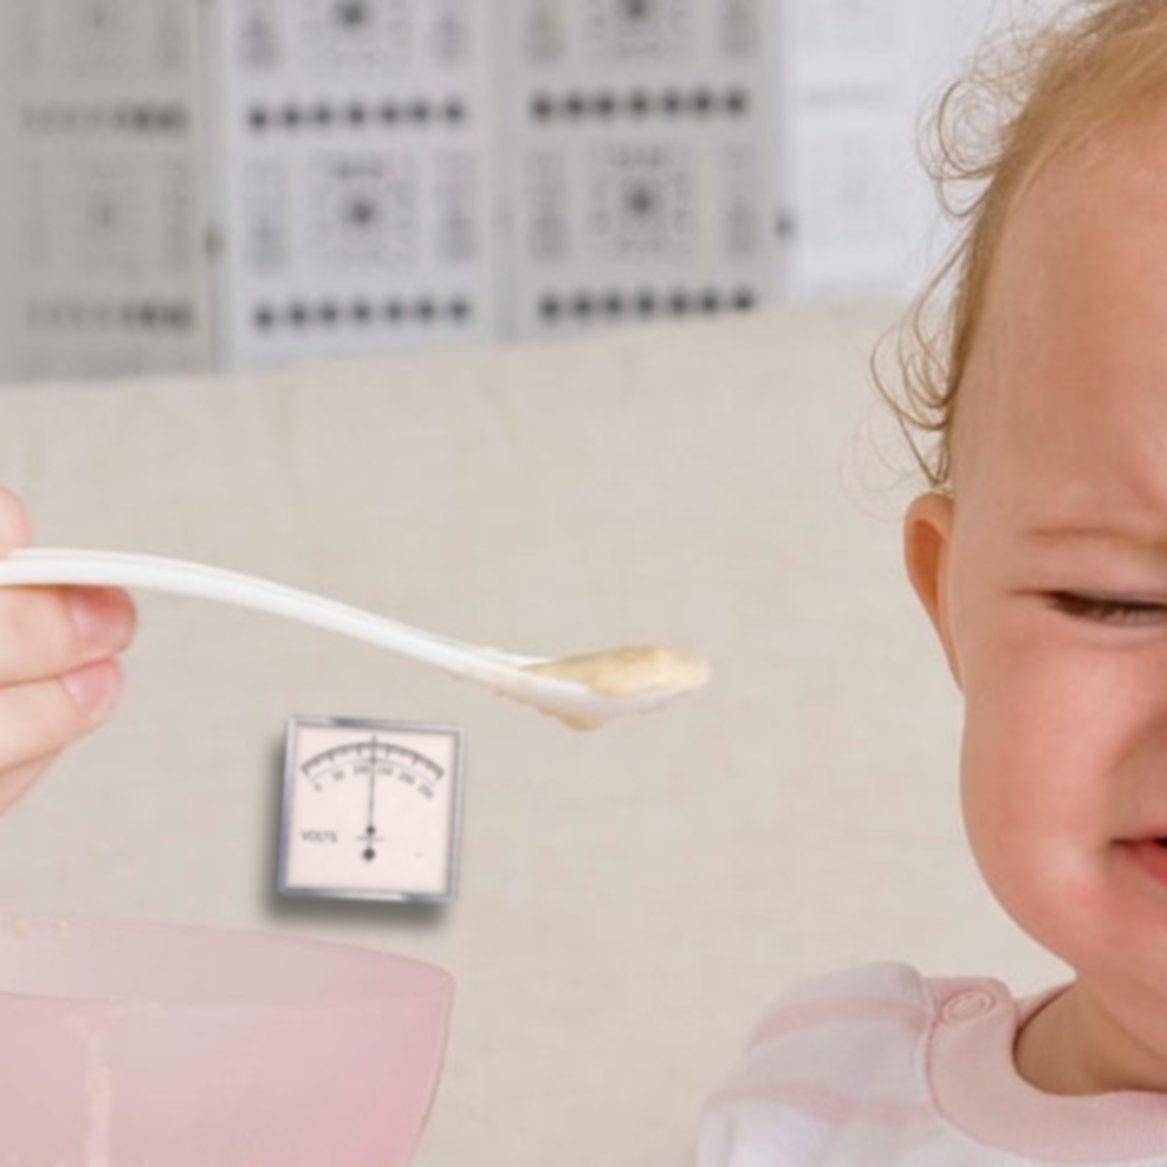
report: 125 (V)
